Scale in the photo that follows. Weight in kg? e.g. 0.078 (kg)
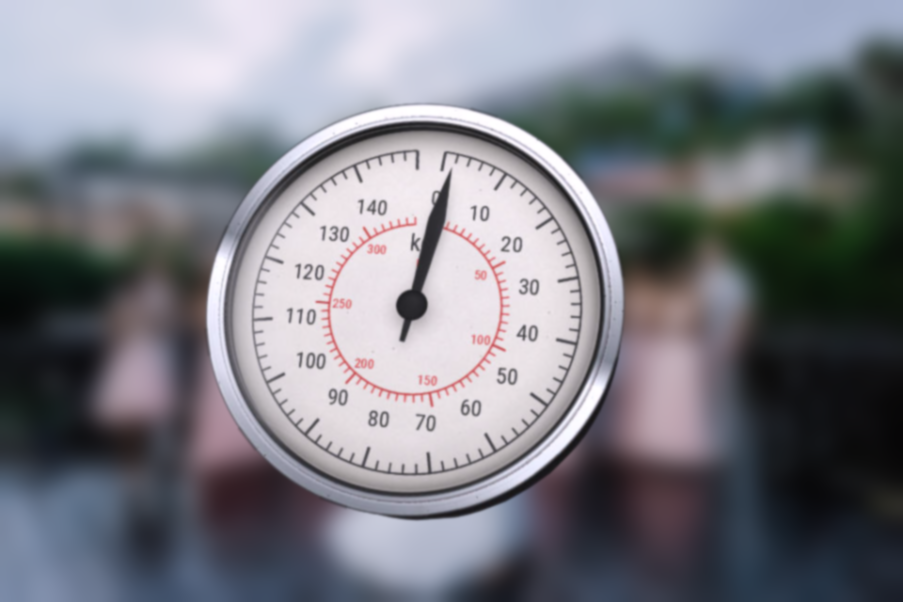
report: 2 (kg)
